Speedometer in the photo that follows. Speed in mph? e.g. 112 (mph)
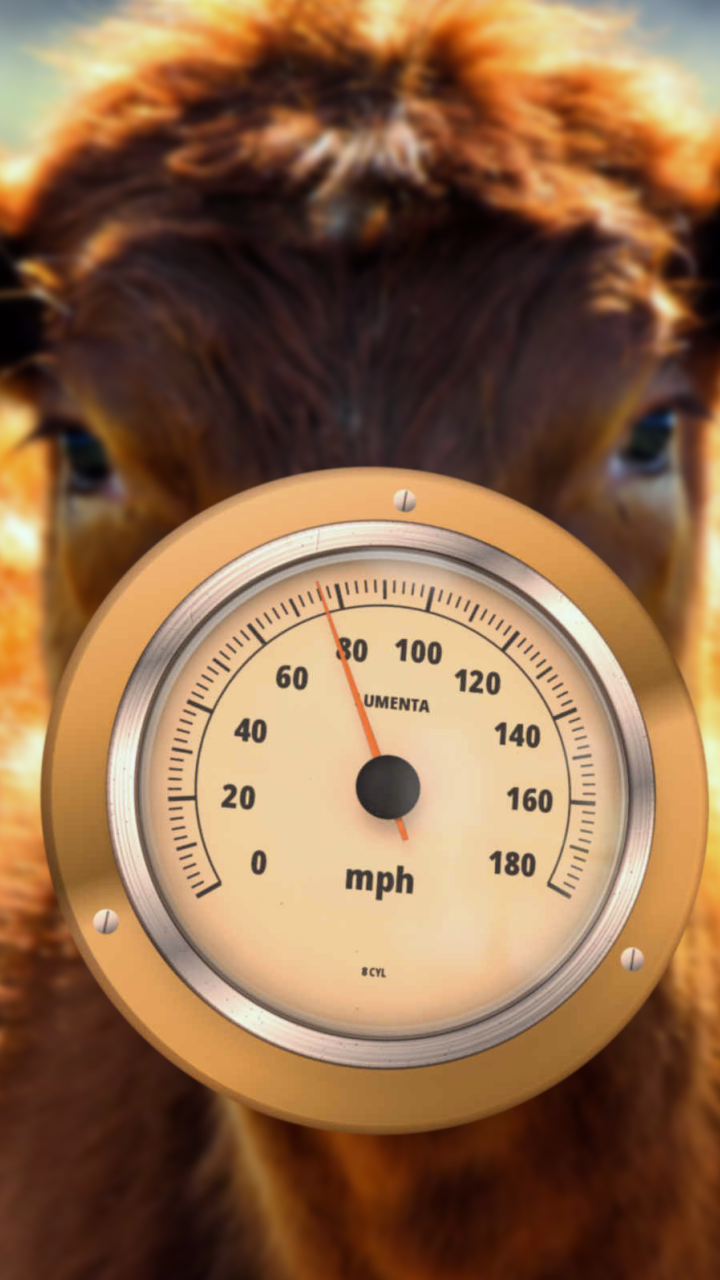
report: 76 (mph)
